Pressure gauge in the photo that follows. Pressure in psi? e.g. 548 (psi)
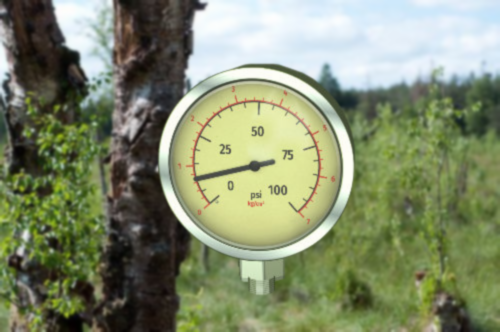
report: 10 (psi)
